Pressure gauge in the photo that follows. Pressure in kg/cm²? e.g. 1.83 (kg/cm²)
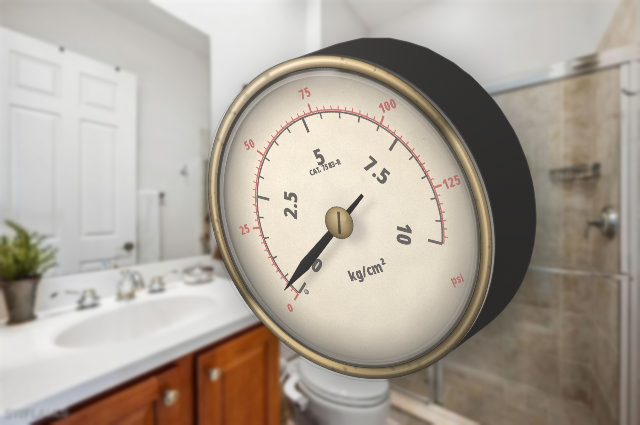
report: 0.25 (kg/cm²)
